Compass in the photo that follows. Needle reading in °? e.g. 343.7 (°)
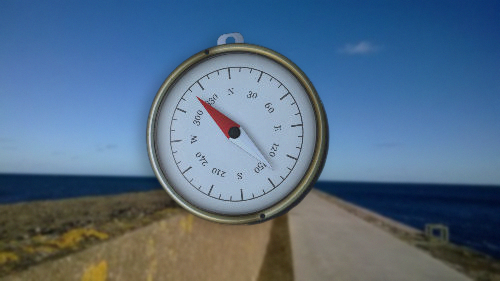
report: 320 (°)
